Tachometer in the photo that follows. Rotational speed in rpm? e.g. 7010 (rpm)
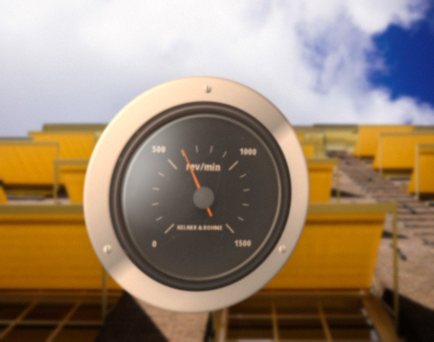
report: 600 (rpm)
